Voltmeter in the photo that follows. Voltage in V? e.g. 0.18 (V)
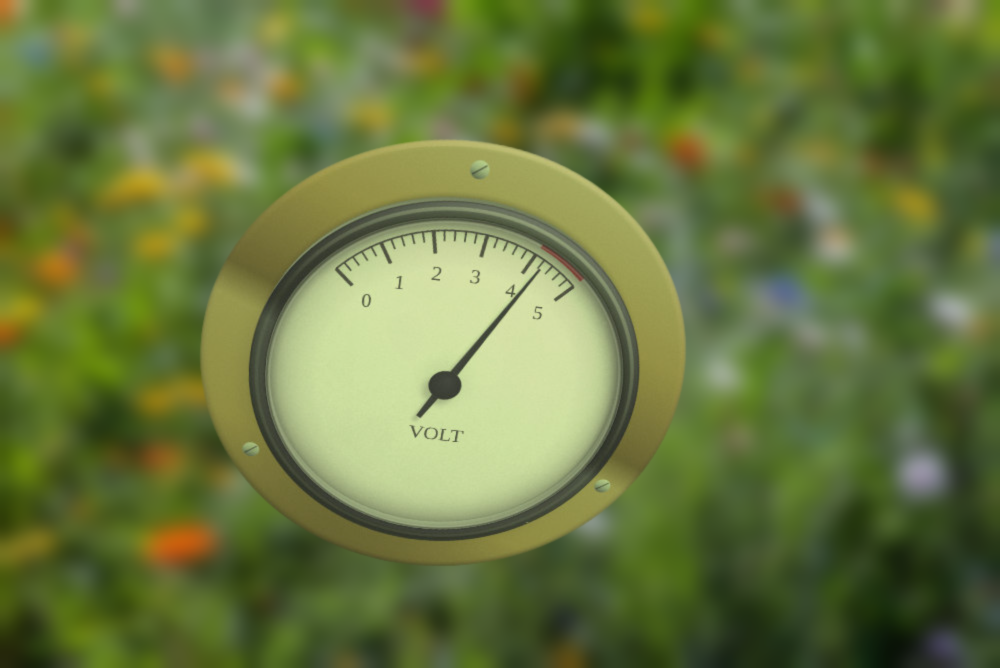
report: 4.2 (V)
